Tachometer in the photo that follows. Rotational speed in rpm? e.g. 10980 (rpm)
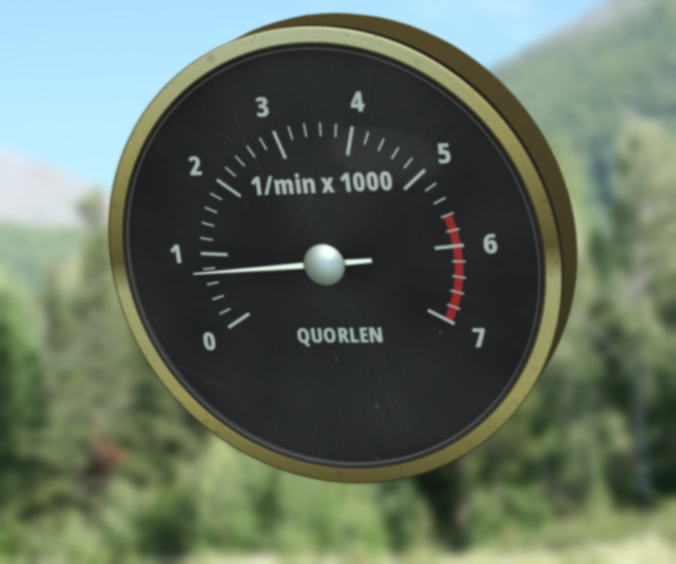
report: 800 (rpm)
